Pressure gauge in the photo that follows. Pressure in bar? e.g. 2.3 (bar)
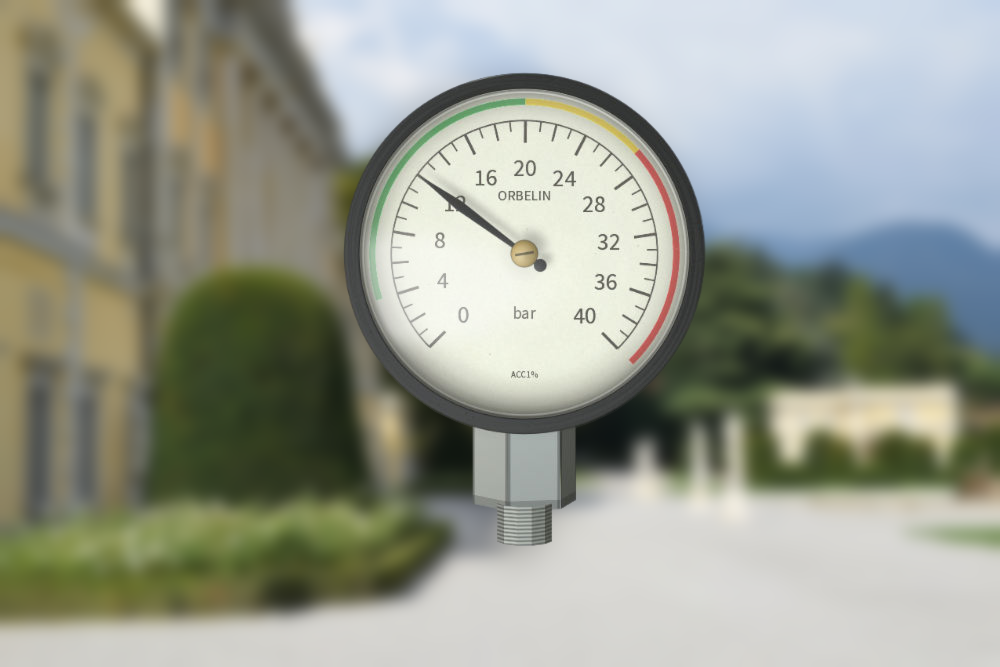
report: 12 (bar)
